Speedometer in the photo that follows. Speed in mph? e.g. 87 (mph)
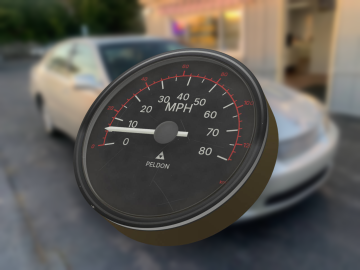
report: 5 (mph)
